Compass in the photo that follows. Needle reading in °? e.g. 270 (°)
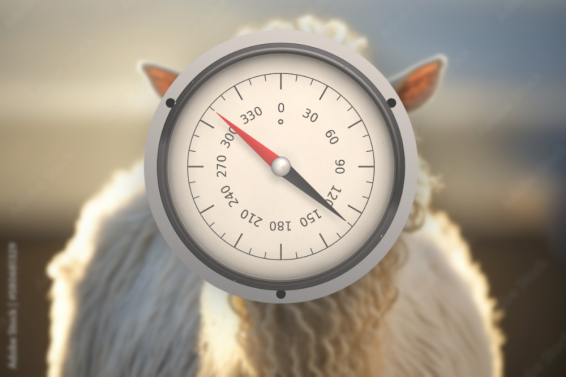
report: 310 (°)
